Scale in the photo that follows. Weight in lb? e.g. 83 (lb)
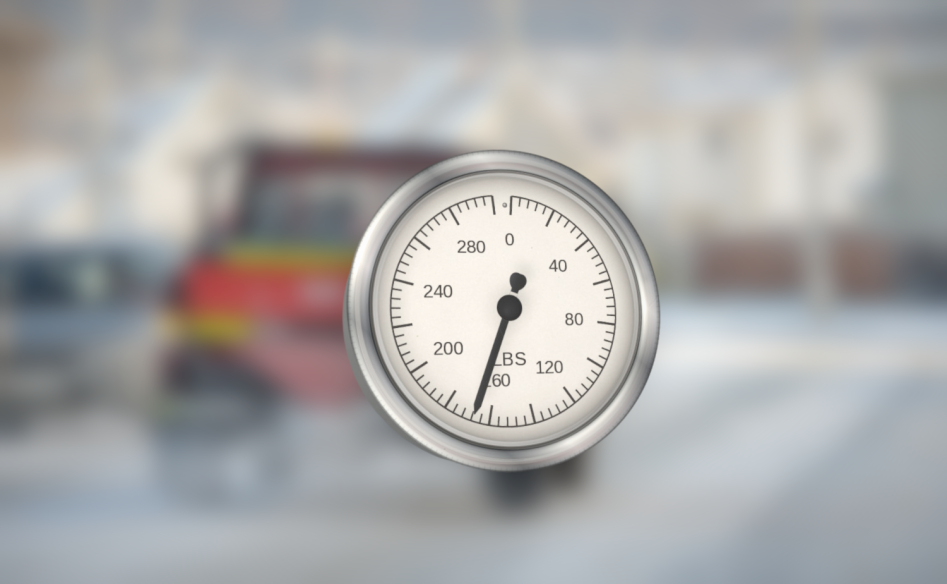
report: 168 (lb)
